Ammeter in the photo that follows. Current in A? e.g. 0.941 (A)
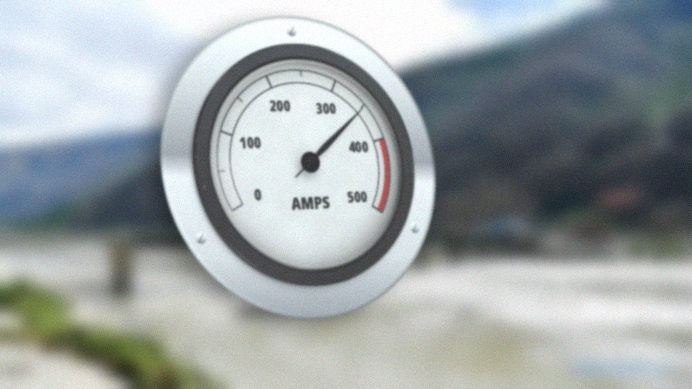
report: 350 (A)
